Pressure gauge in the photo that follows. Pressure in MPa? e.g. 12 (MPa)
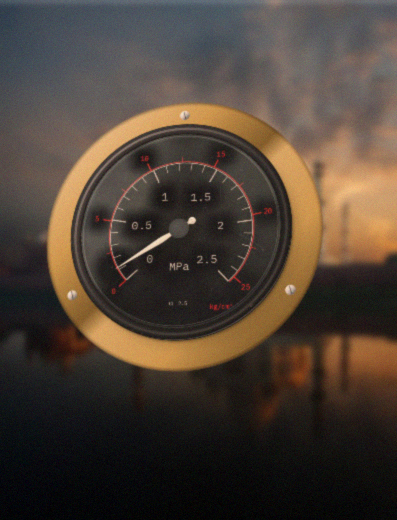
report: 0.1 (MPa)
